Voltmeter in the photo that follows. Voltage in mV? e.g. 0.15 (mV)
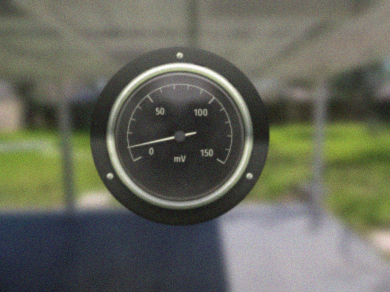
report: 10 (mV)
